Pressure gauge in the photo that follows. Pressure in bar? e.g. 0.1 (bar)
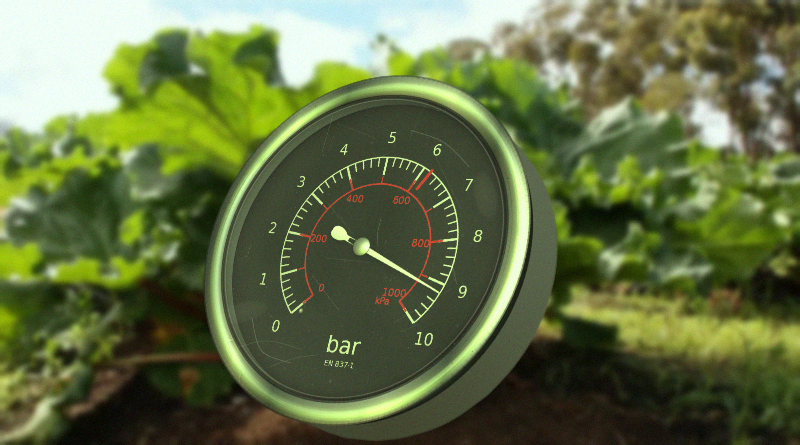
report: 9.2 (bar)
